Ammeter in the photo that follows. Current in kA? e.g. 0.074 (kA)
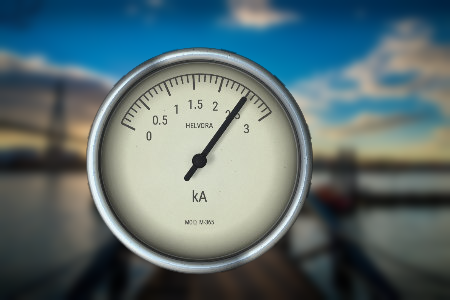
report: 2.5 (kA)
